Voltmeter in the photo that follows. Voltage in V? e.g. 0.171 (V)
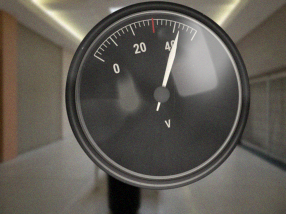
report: 42 (V)
